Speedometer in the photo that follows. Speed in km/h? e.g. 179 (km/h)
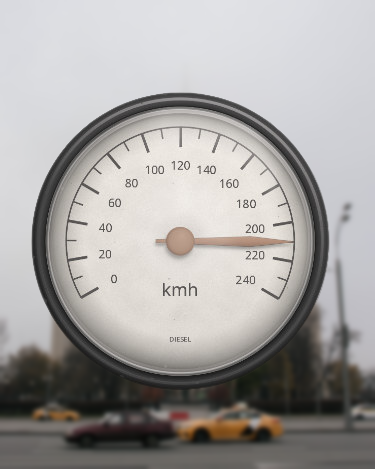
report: 210 (km/h)
